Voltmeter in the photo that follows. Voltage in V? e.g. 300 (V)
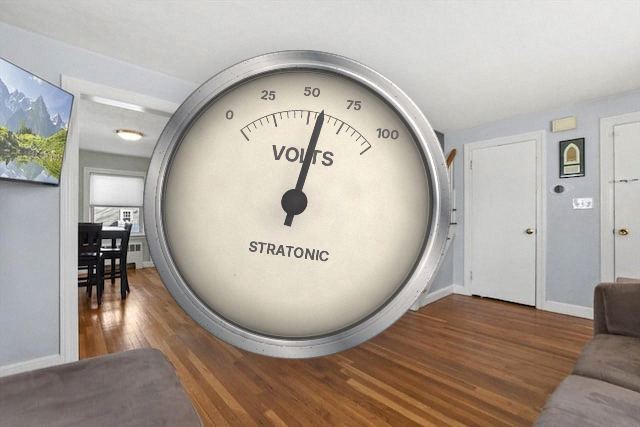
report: 60 (V)
